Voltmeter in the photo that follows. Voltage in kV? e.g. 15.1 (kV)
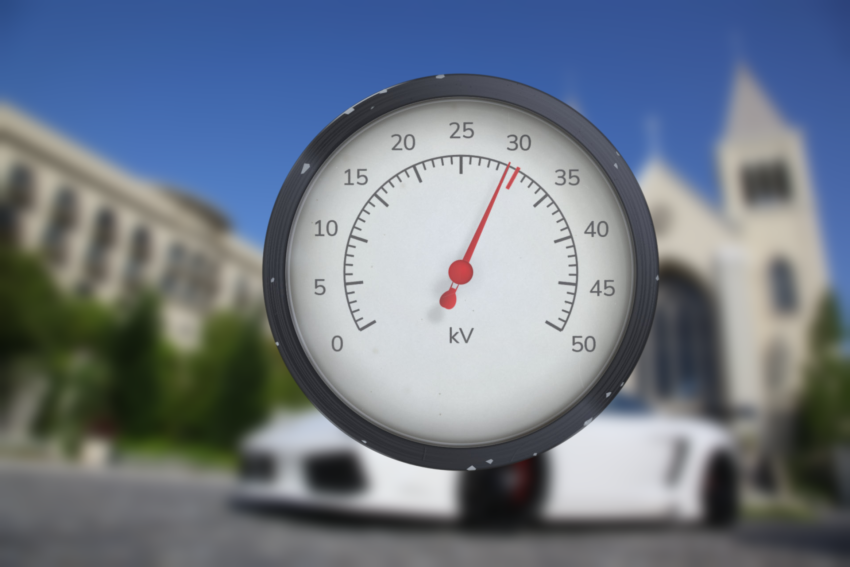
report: 30 (kV)
